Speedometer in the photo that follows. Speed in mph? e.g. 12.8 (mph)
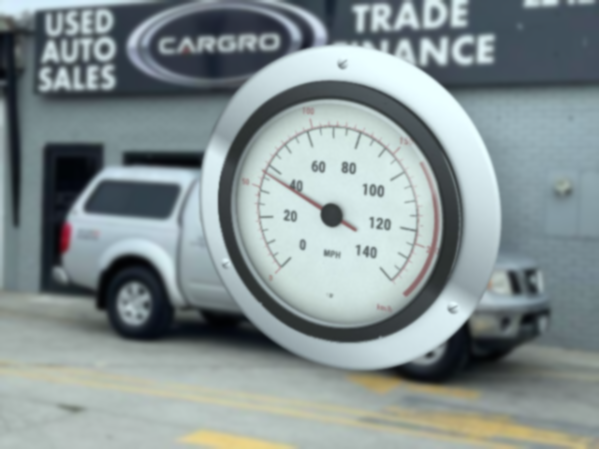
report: 37.5 (mph)
